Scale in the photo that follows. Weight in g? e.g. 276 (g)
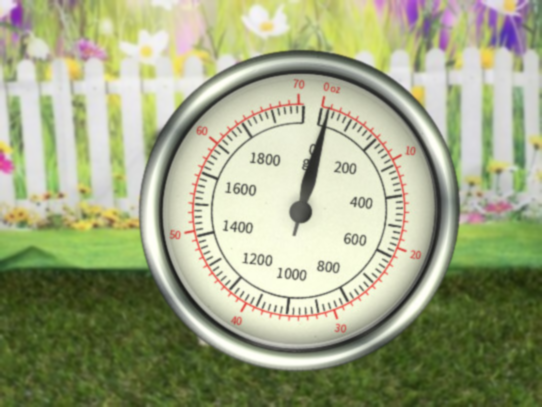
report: 20 (g)
